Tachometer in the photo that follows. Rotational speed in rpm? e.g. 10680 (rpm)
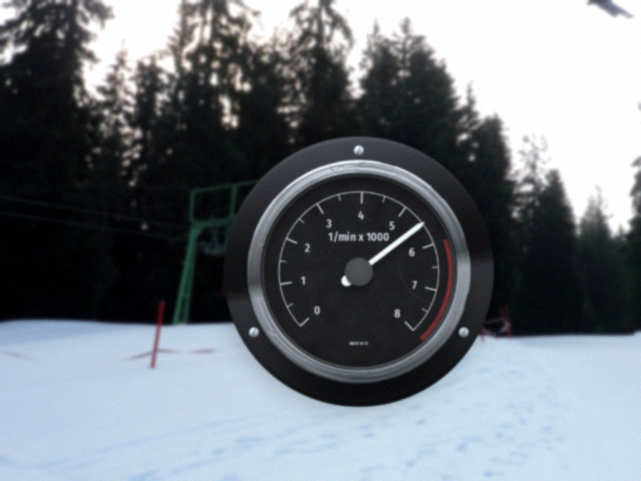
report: 5500 (rpm)
